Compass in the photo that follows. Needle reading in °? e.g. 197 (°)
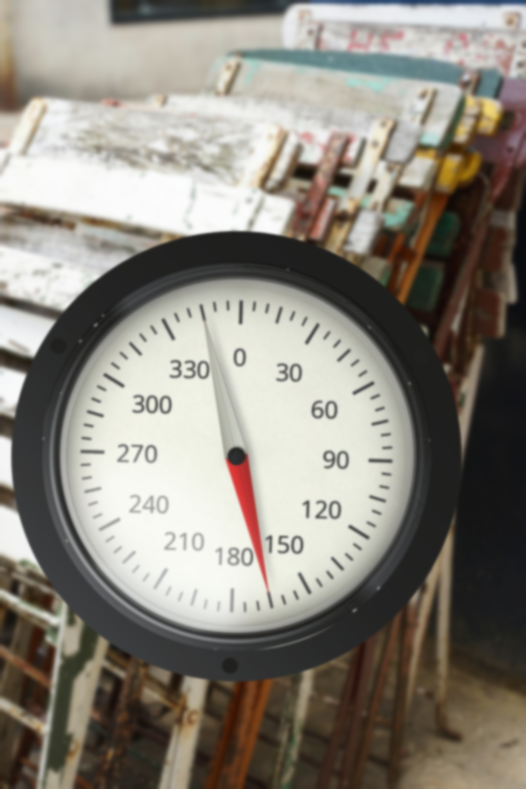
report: 165 (°)
